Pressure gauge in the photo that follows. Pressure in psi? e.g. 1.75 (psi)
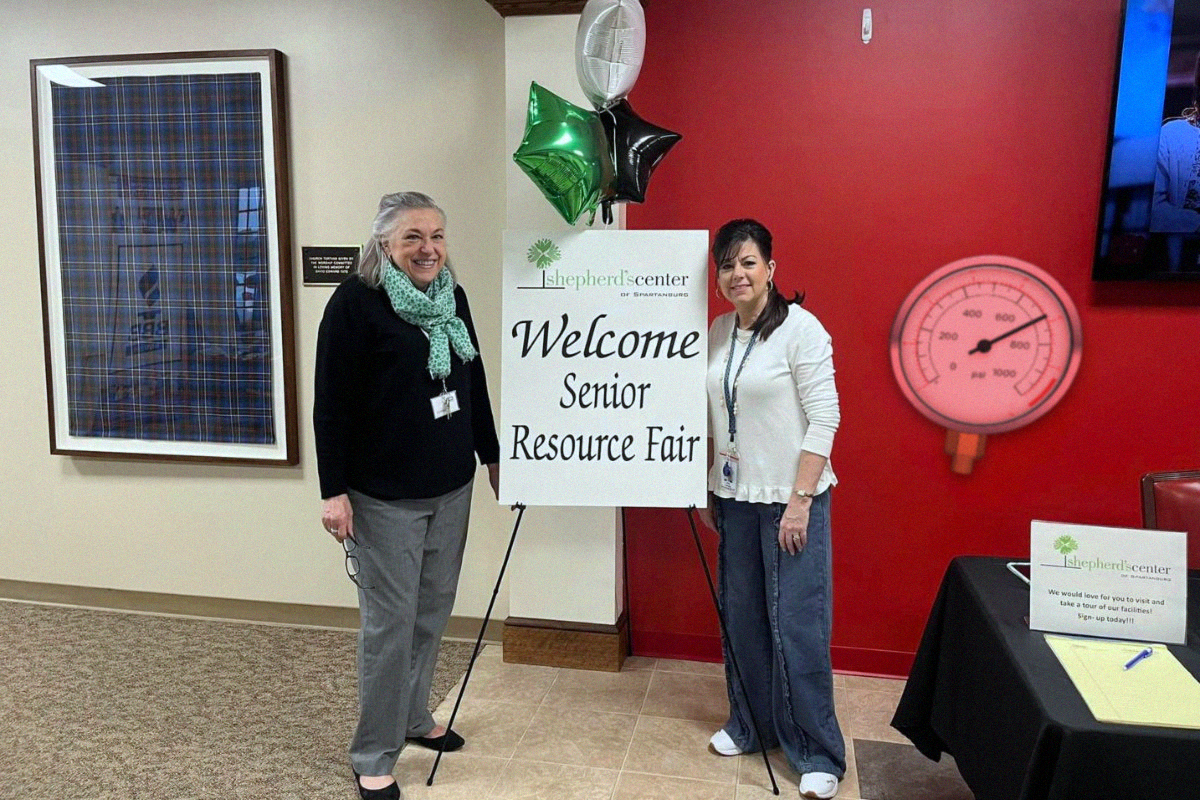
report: 700 (psi)
